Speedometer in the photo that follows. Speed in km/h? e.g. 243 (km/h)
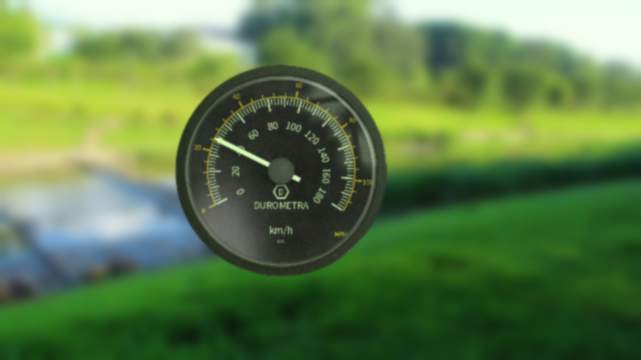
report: 40 (km/h)
